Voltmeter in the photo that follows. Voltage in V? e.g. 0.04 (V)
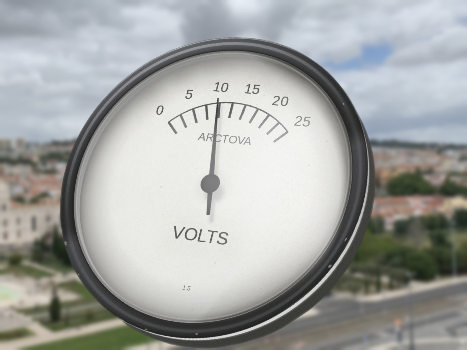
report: 10 (V)
